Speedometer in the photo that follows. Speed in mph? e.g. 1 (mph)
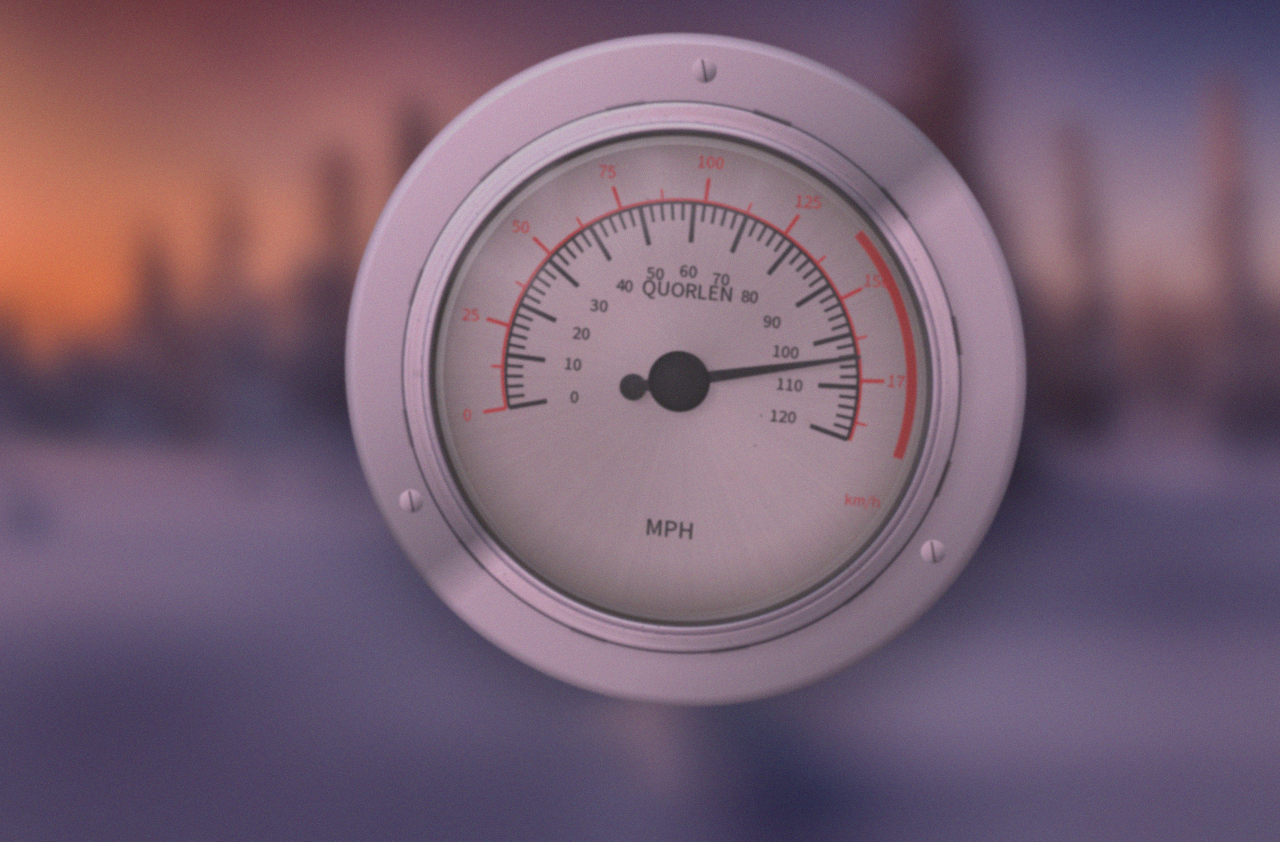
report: 104 (mph)
